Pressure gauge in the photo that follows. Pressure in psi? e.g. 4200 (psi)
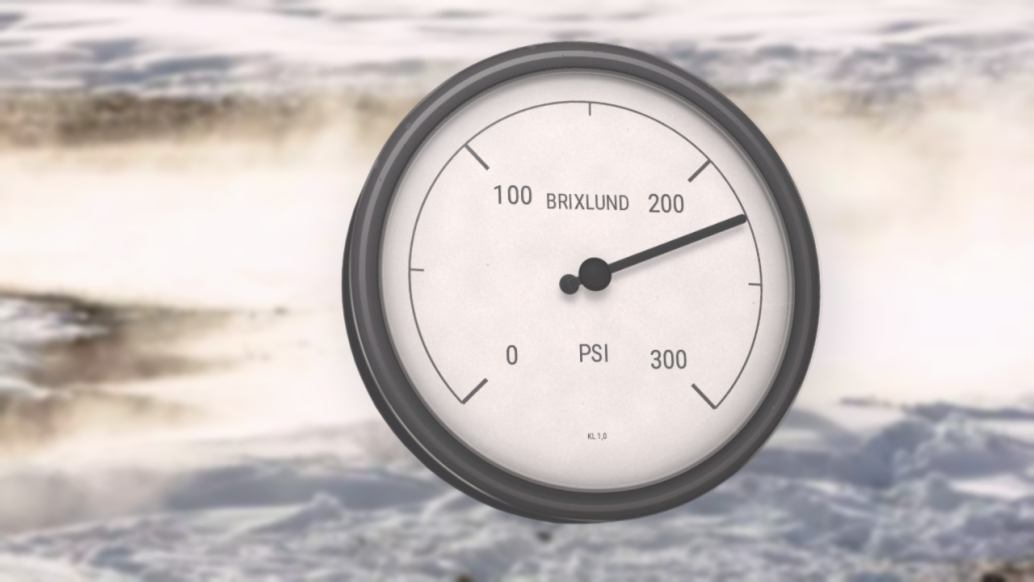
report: 225 (psi)
